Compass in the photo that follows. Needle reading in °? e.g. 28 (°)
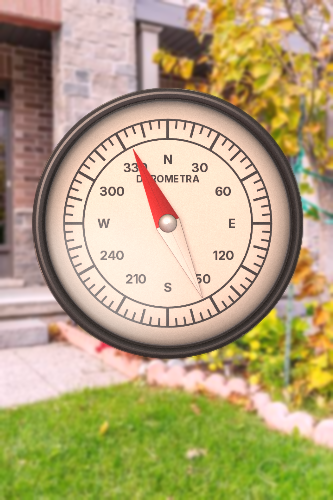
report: 335 (°)
